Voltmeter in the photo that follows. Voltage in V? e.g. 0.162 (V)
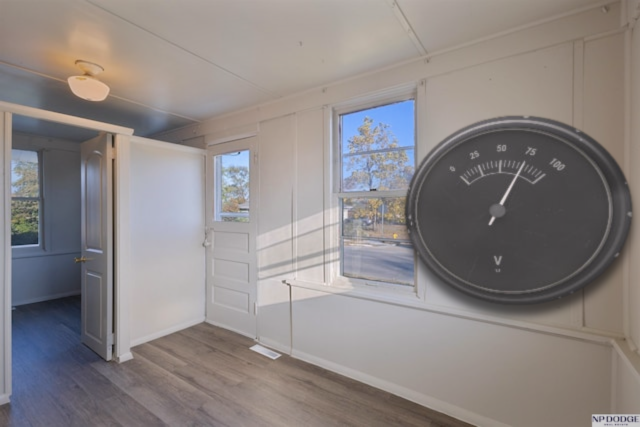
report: 75 (V)
